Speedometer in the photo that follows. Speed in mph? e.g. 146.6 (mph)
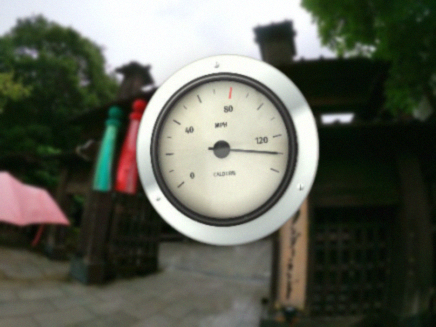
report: 130 (mph)
